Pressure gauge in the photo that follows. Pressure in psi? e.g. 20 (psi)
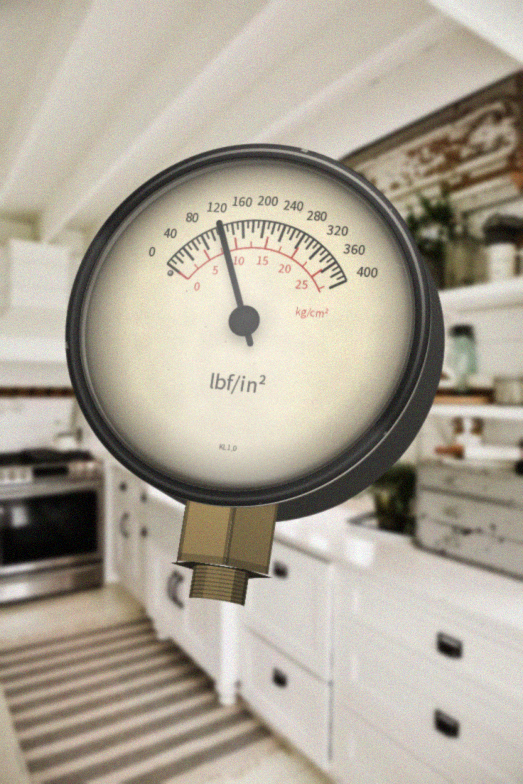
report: 120 (psi)
